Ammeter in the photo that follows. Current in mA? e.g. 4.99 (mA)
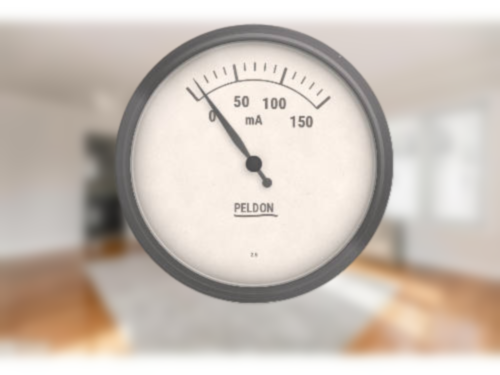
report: 10 (mA)
